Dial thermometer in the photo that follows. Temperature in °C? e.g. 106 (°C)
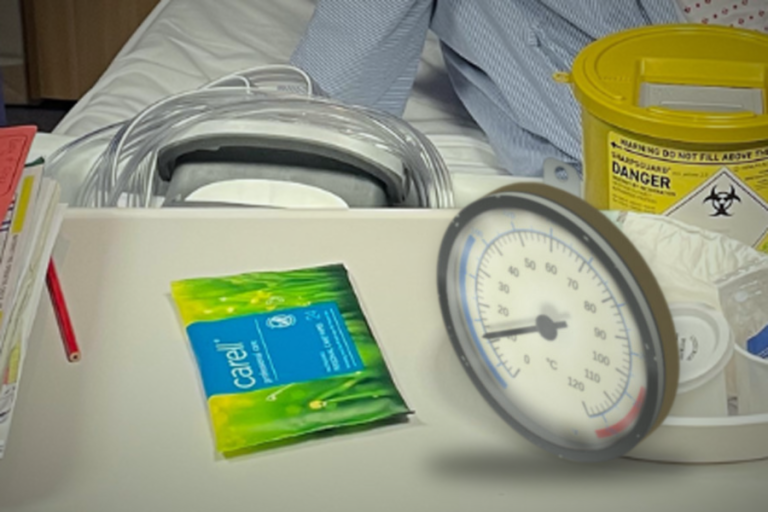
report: 12 (°C)
